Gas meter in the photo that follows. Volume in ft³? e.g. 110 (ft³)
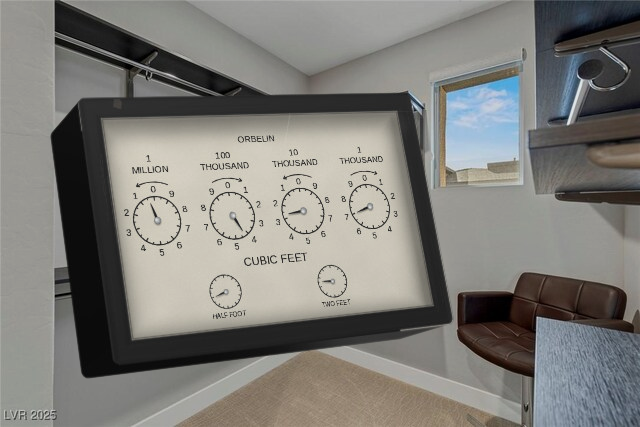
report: 42700 (ft³)
